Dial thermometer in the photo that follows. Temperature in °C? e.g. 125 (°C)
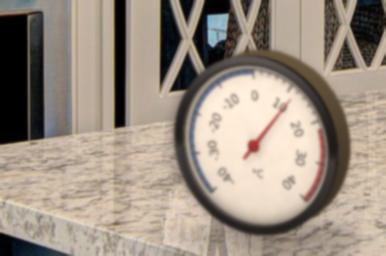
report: 12 (°C)
